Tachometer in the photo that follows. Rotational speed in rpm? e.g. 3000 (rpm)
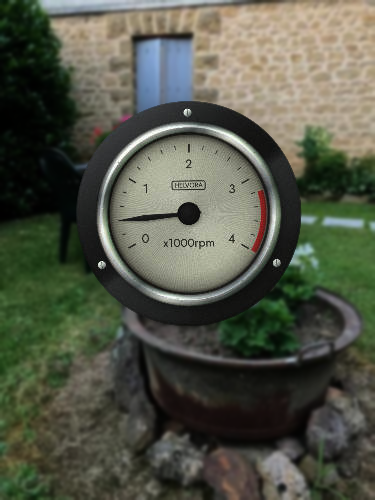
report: 400 (rpm)
